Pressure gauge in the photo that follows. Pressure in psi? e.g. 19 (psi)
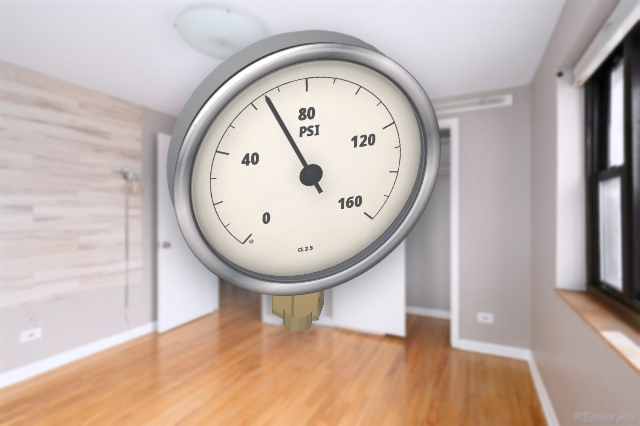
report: 65 (psi)
